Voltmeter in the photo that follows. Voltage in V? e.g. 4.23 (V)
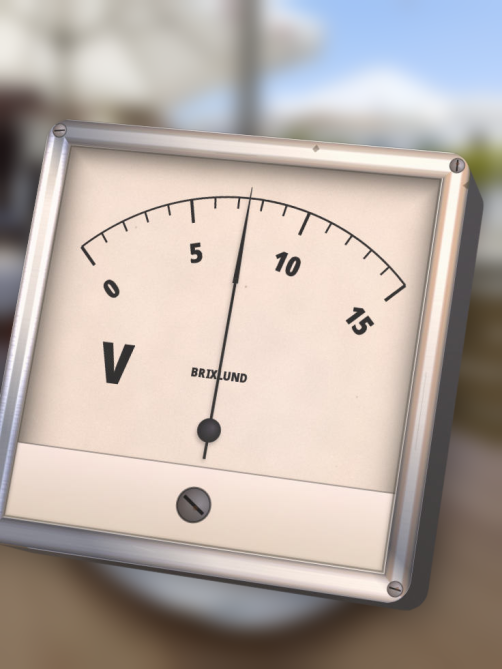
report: 7.5 (V)
